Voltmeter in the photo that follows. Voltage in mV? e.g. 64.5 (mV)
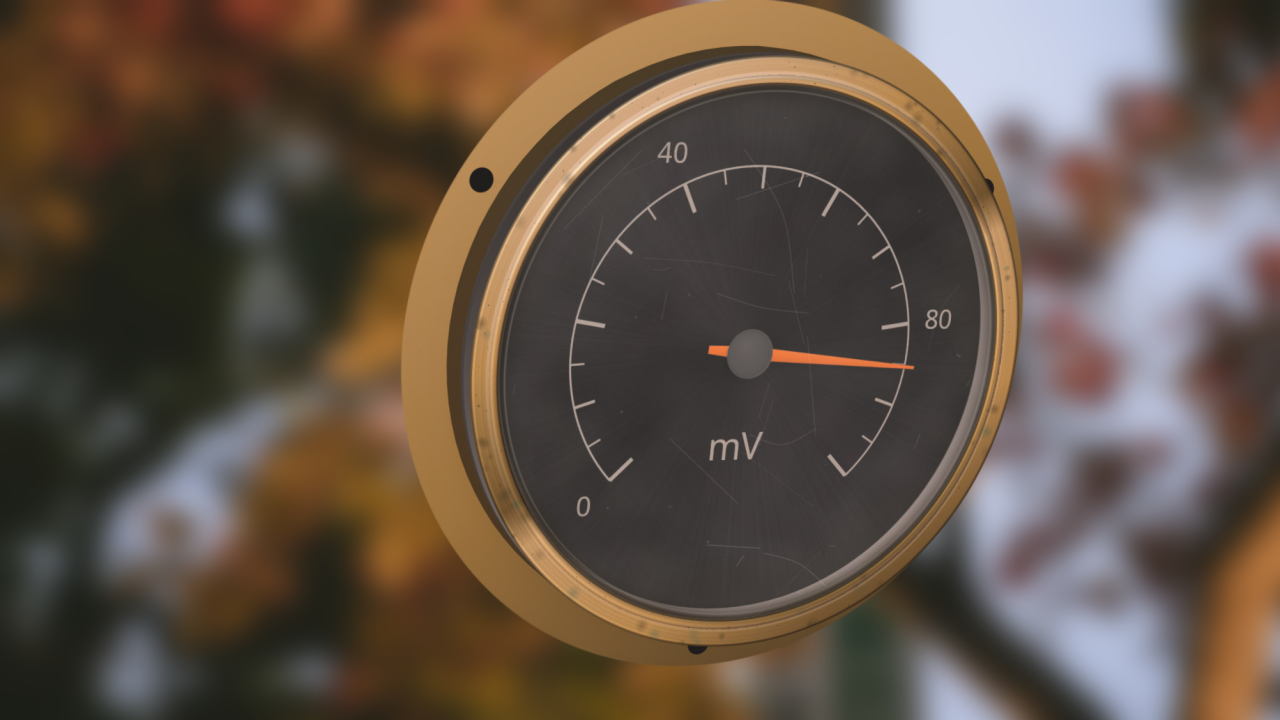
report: 85 (mV)
